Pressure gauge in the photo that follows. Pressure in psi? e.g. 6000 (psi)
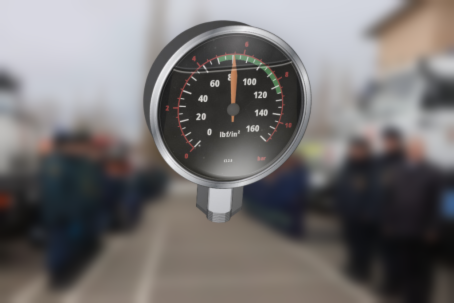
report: 80 (psi)
